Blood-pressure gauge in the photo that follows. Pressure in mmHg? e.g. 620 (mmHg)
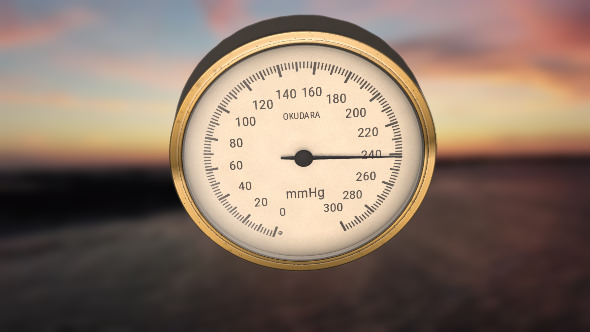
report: 240 (mmHg)
